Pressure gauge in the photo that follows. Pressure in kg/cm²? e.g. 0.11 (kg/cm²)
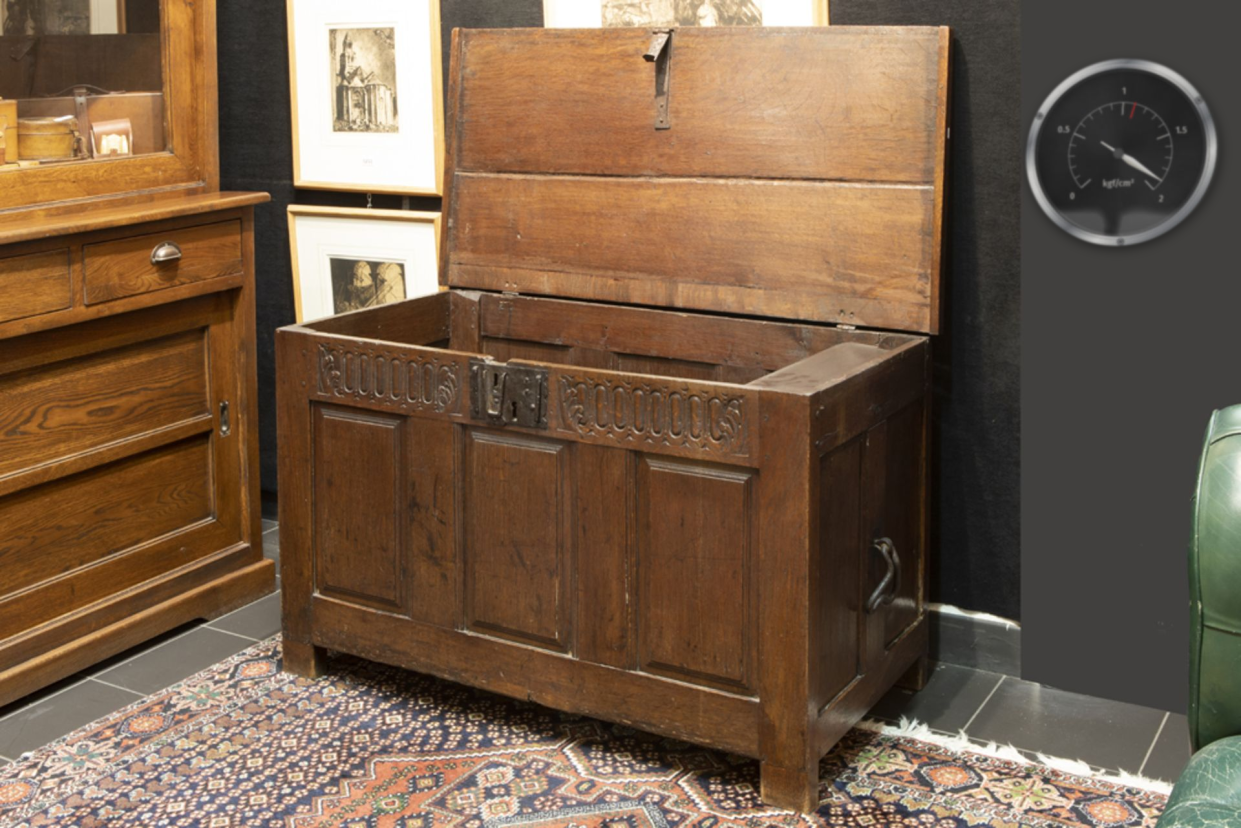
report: 1.9 (kg/cm²)
